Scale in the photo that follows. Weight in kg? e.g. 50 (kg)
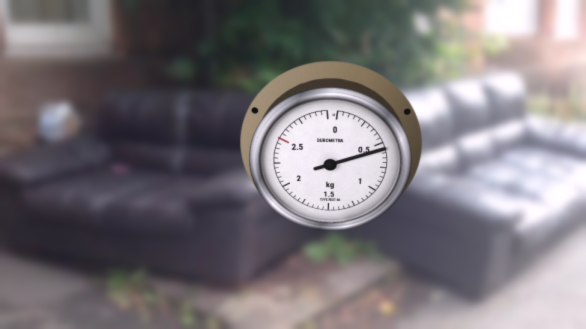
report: 0.55 (kg)
